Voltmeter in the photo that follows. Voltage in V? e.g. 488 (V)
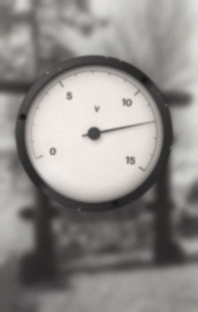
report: 12 (V)
